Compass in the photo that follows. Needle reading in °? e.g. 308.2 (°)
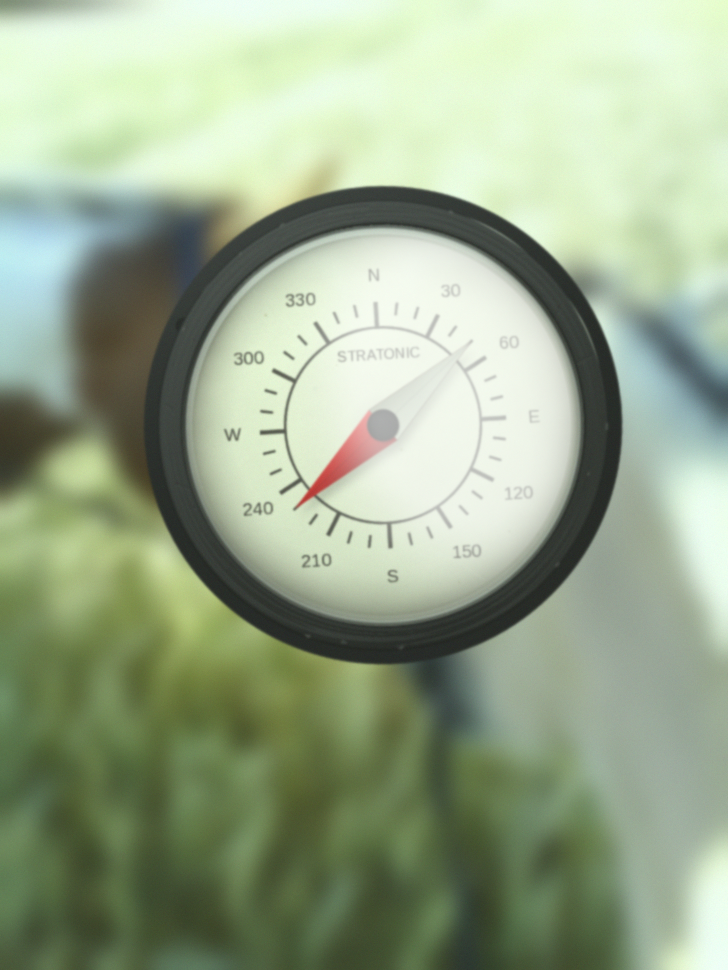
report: 230 (°)
